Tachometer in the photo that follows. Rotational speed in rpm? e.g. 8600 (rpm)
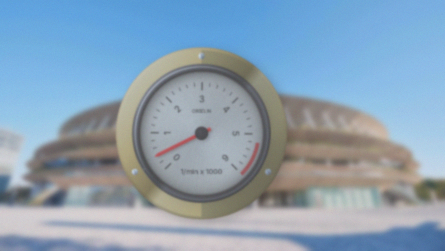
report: 400 (rpm)
